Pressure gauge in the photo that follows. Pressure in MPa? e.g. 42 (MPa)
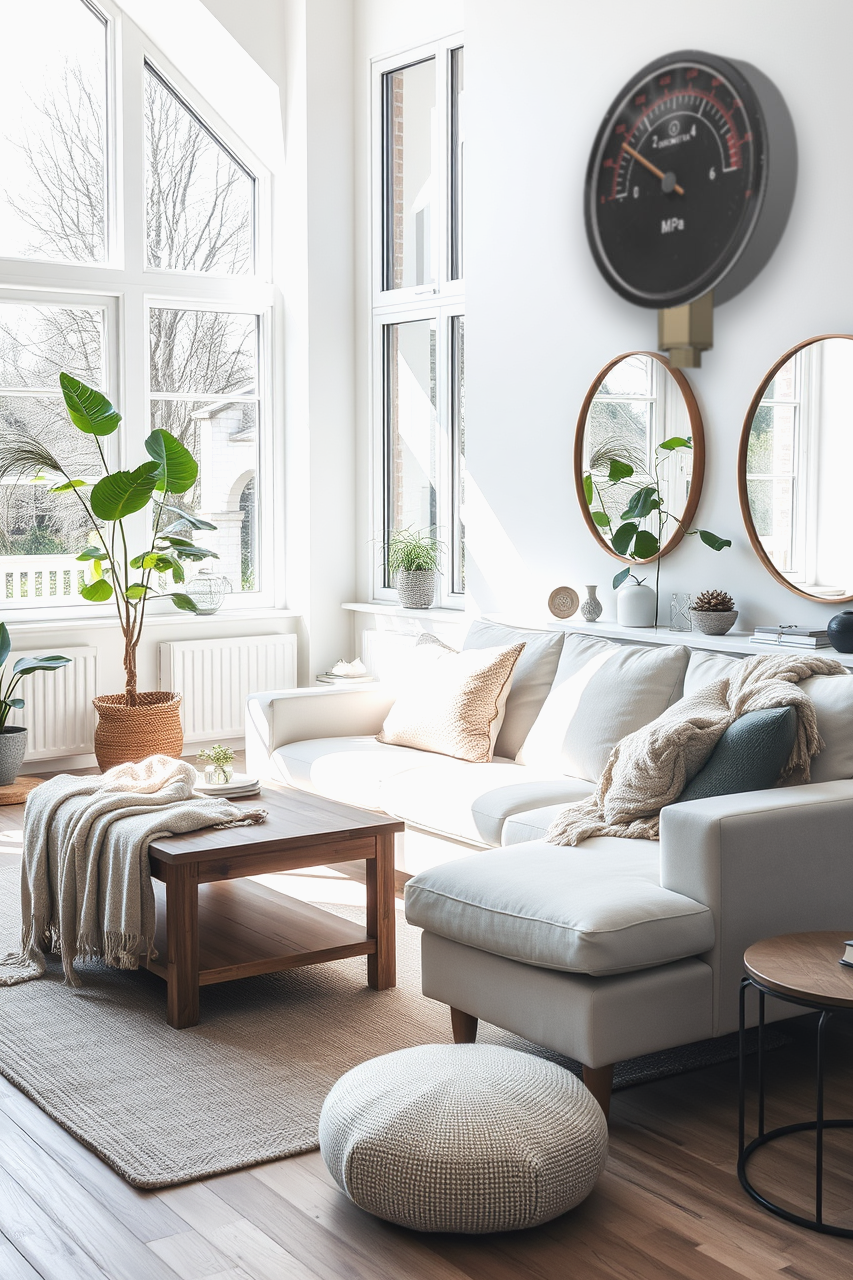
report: 1.2 (MPa)
